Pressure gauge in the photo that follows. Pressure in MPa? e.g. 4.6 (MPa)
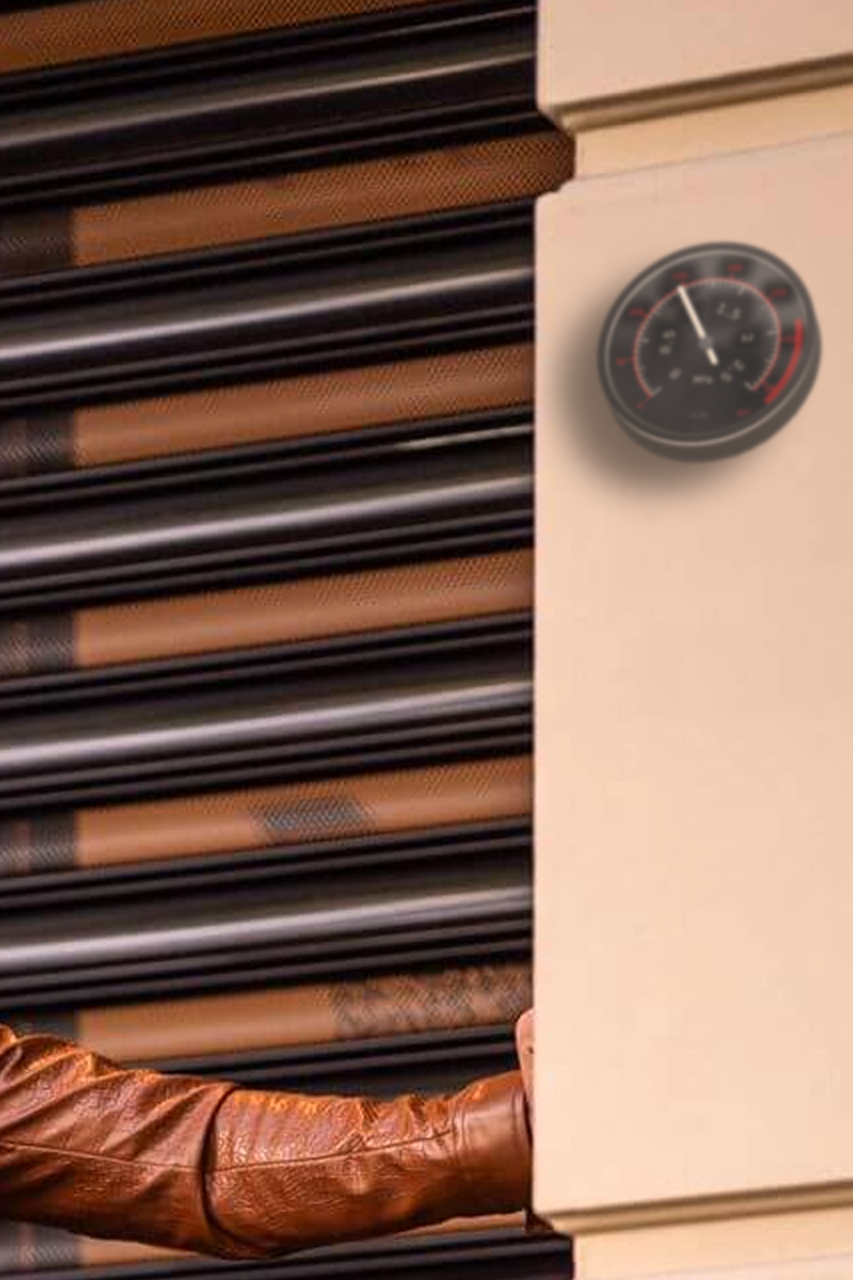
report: 1 (MPa)
